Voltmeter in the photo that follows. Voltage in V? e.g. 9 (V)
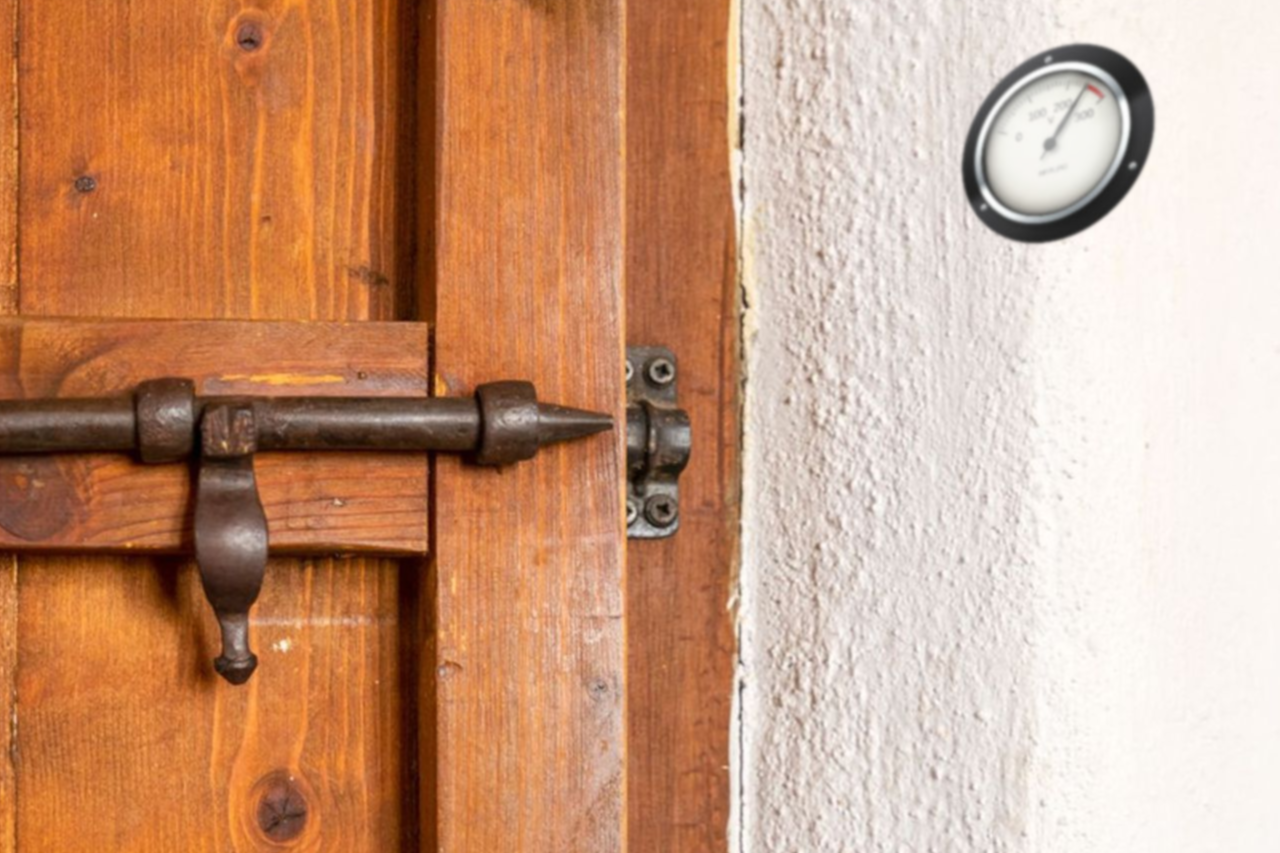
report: 250 (V)
